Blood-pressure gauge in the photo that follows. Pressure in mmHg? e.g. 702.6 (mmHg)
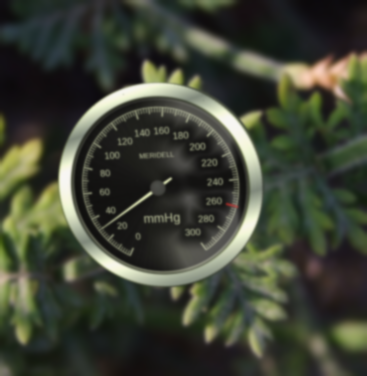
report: 30 (mmHg)
